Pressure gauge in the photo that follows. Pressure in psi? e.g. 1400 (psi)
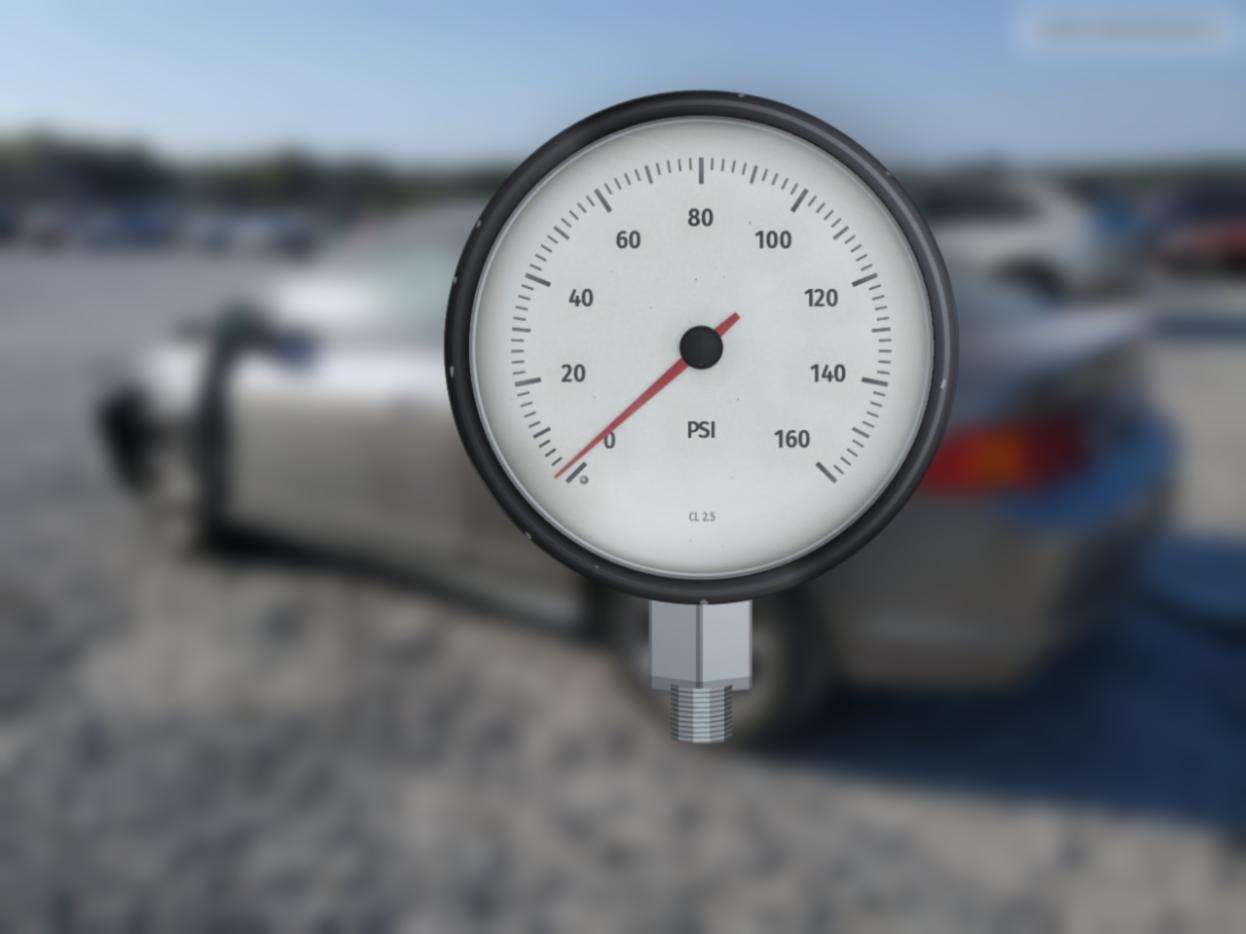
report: 2 (psi)
